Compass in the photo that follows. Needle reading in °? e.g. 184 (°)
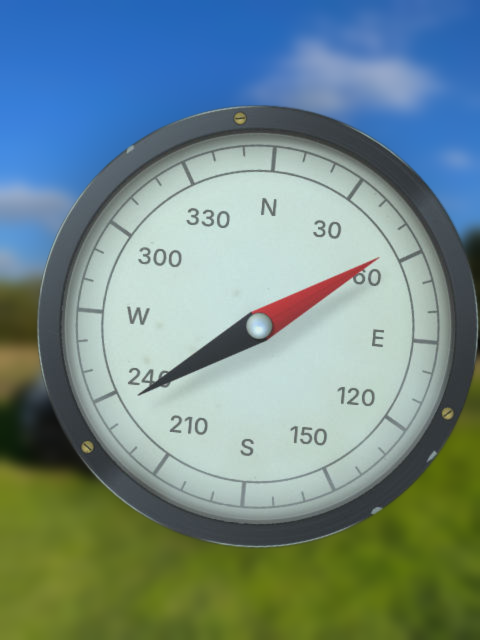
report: 55 (°)
